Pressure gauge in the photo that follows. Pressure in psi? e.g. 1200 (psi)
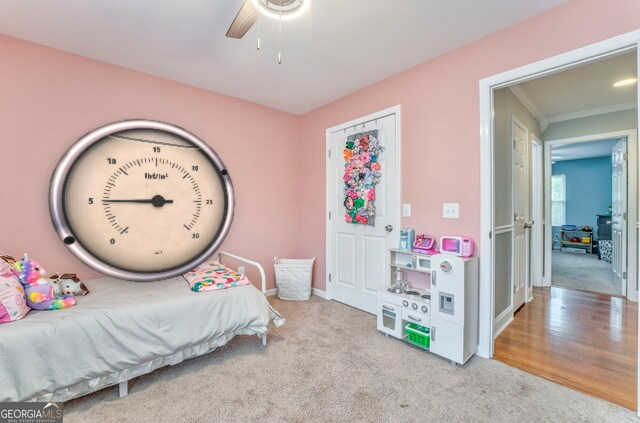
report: 5 (psi)
